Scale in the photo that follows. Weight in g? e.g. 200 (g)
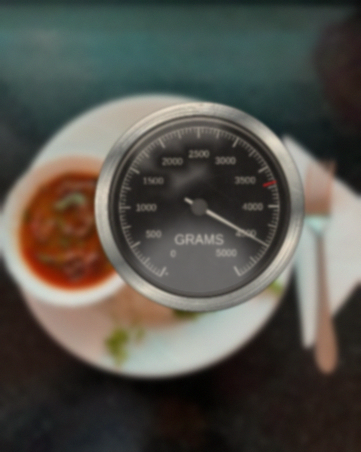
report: 4500 (g)
